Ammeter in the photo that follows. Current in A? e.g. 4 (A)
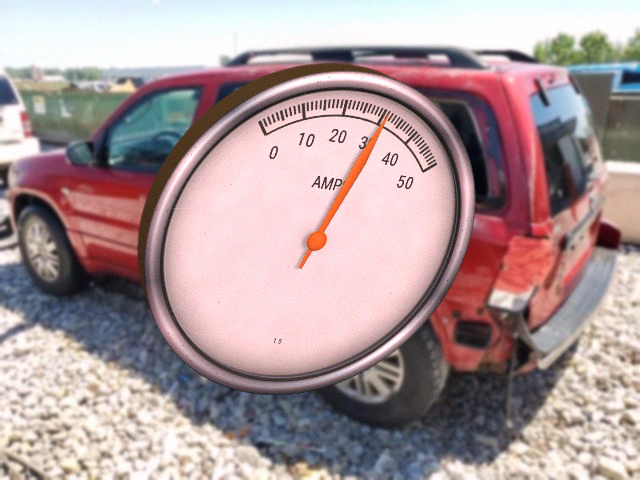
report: 30 (A)
